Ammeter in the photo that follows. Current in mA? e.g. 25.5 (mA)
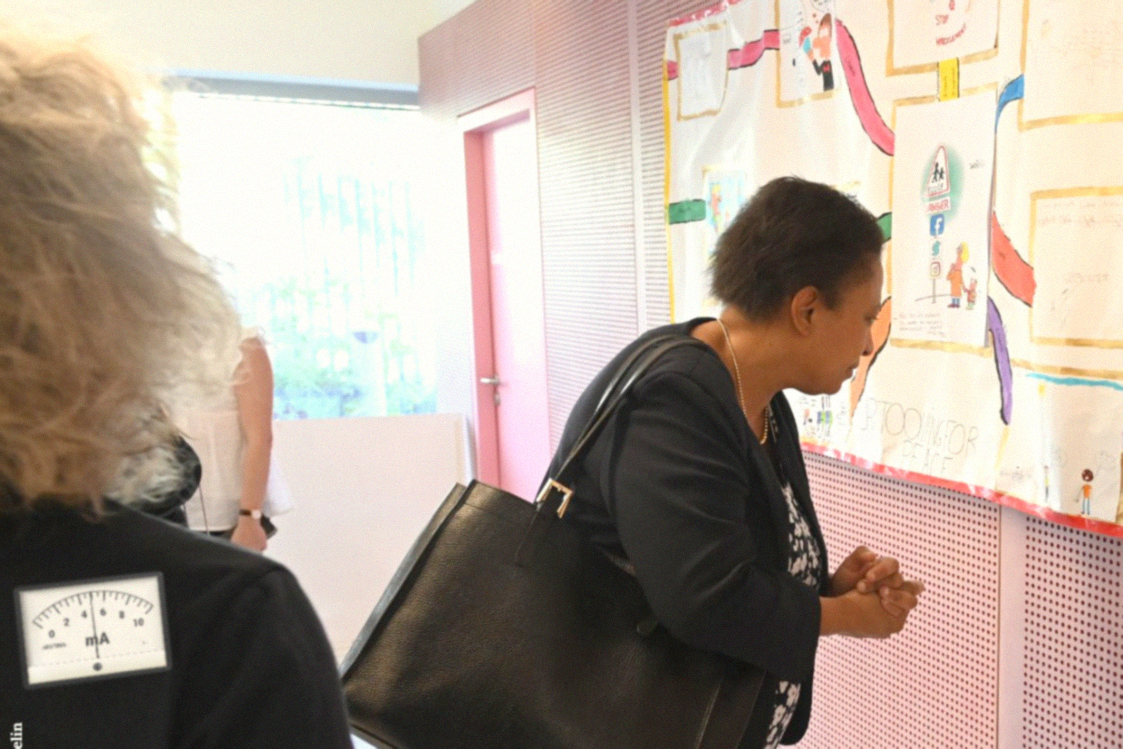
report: 5 (mA)
